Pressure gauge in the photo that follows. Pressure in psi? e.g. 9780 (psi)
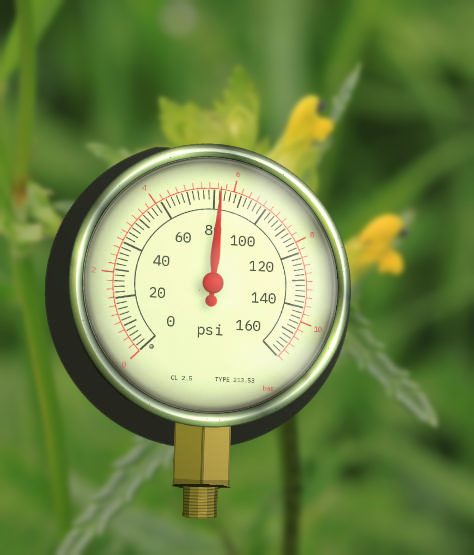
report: 82 (psi)
